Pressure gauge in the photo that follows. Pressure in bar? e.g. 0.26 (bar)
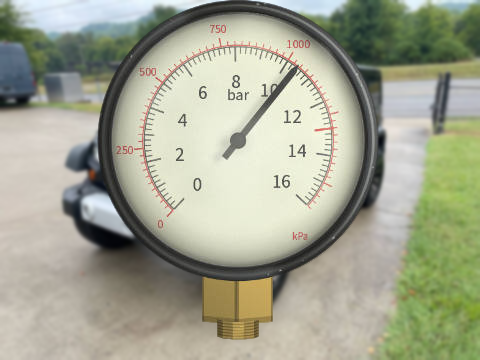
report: 10.4 (bar)
